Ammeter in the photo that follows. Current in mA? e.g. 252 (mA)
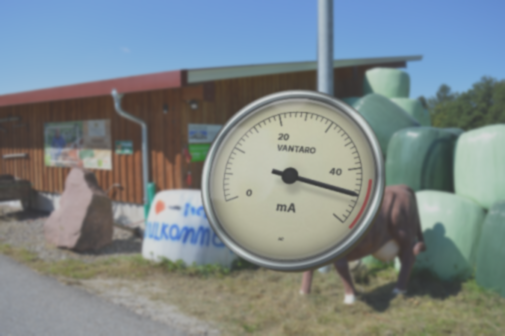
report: 45 (mA)
